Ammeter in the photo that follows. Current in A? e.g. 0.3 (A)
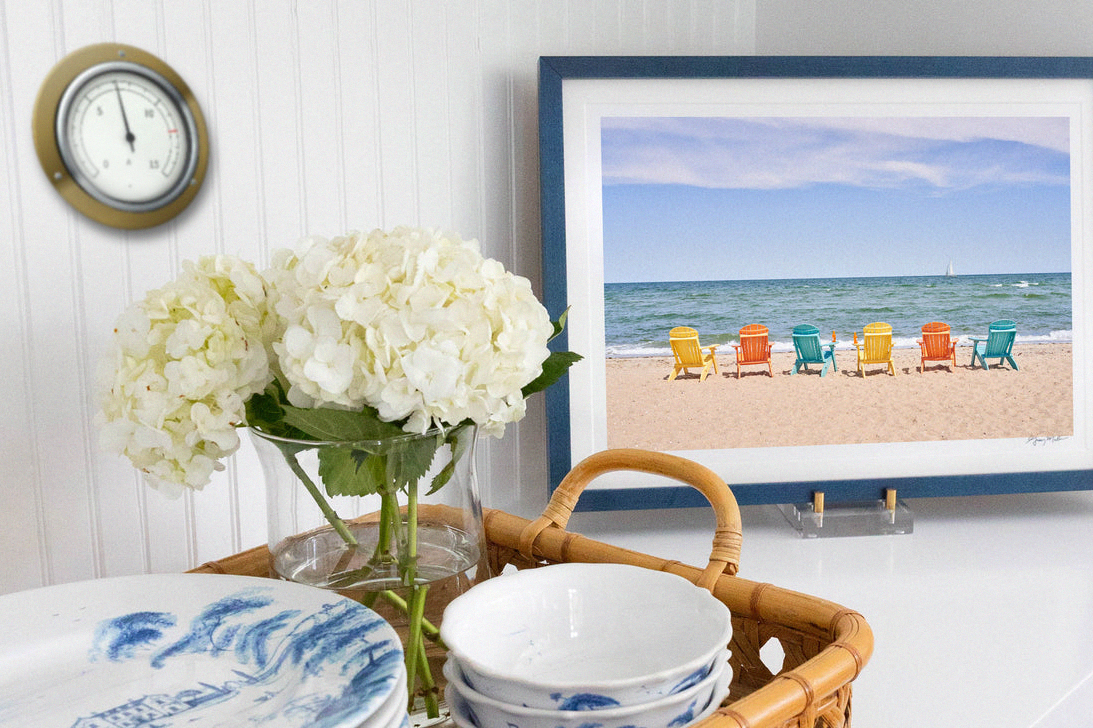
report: 7 (A)
